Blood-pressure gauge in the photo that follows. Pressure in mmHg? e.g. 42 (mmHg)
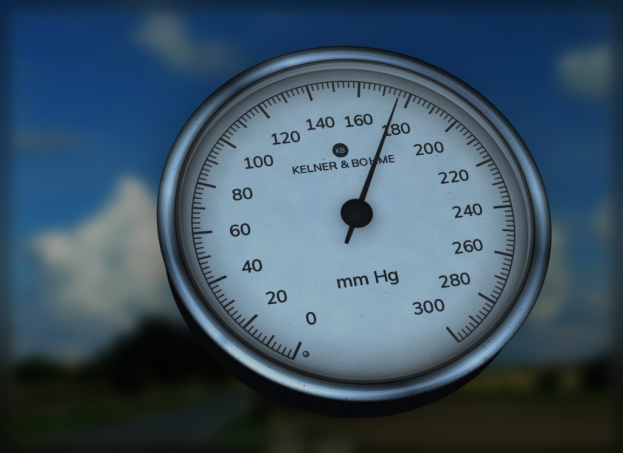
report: 176 (mmHg)
